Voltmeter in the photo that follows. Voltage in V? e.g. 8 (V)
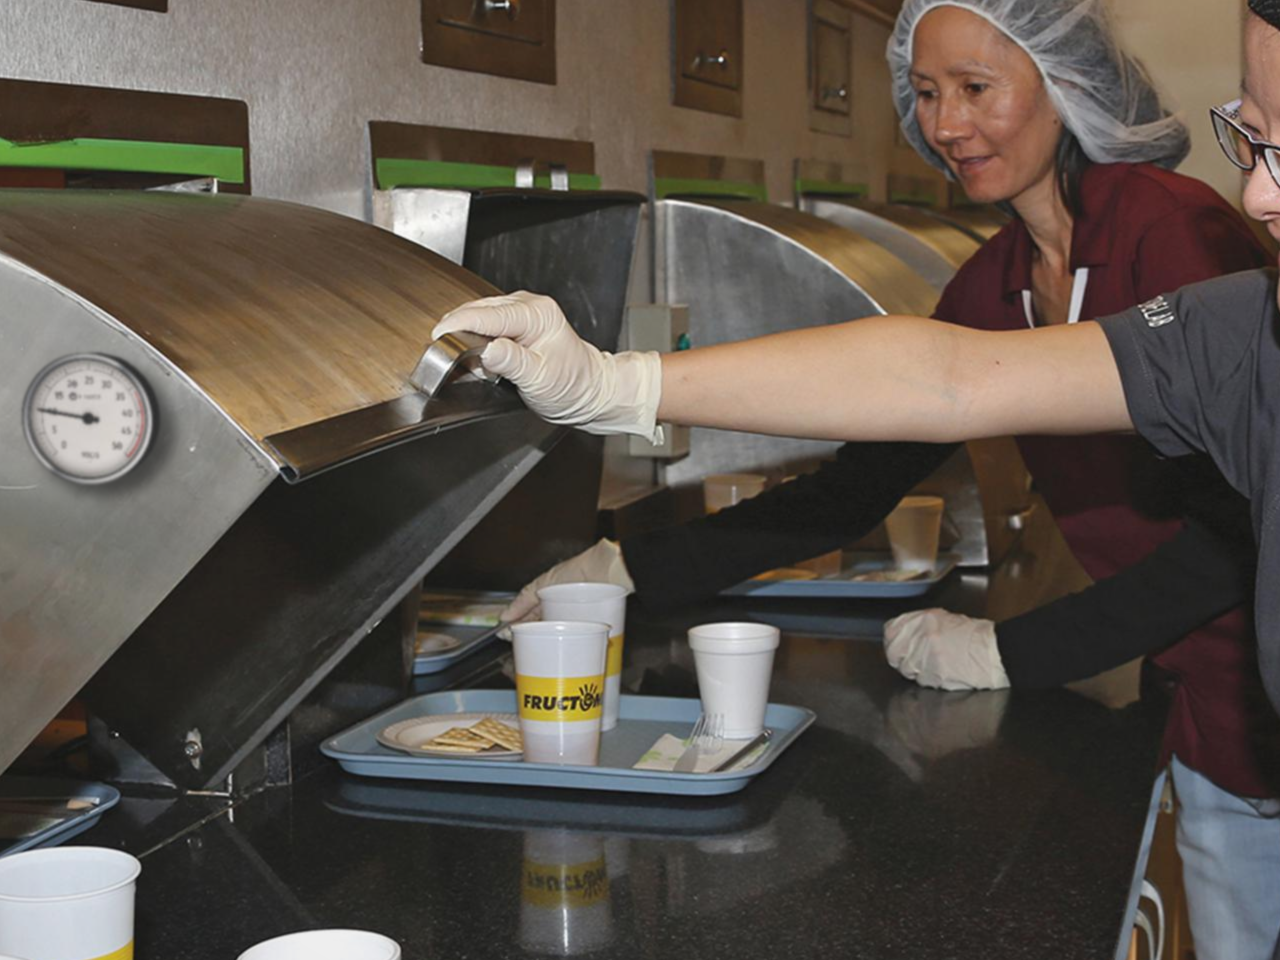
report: 10 (V)
